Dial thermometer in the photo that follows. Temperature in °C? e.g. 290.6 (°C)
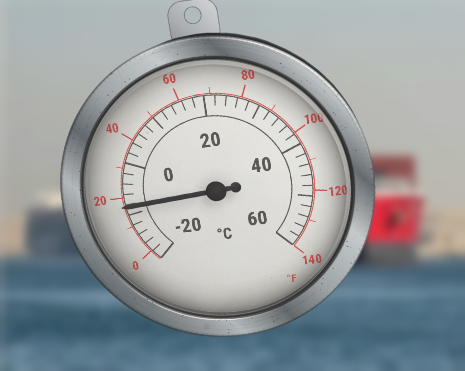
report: -8 (°C)
